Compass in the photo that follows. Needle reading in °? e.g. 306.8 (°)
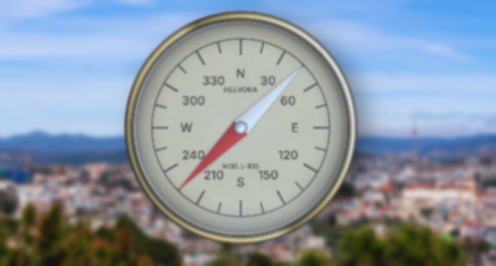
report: 225 (°)
